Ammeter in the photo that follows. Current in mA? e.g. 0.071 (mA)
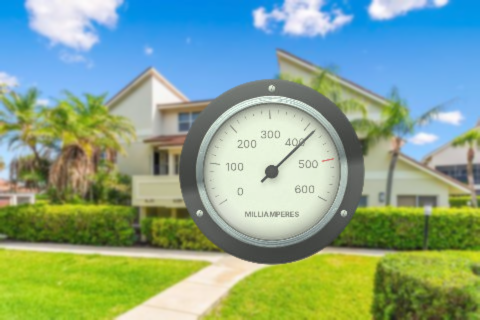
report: 420 (mA)
